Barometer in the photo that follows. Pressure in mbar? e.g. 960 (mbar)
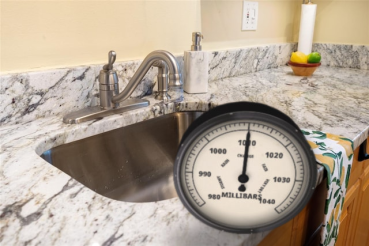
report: 1010 (mbar)
